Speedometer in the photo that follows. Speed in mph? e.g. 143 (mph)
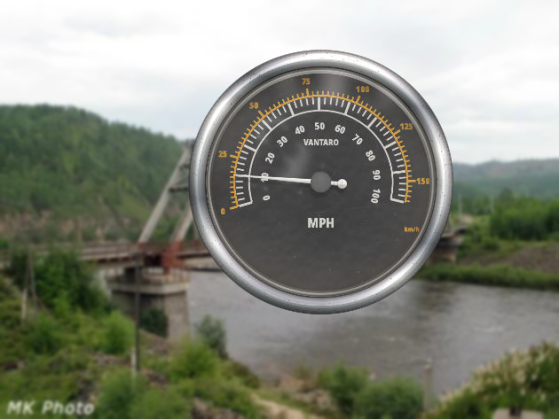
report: 10 (mph)
